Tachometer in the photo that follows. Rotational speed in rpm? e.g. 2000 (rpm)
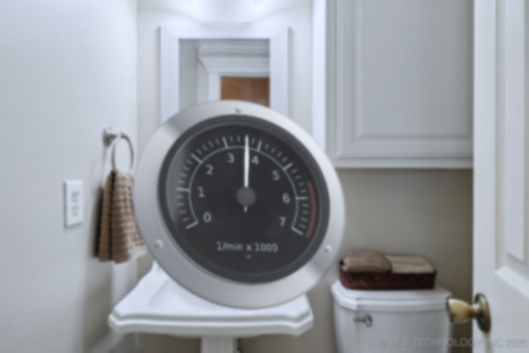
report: 3600 (rpm)
